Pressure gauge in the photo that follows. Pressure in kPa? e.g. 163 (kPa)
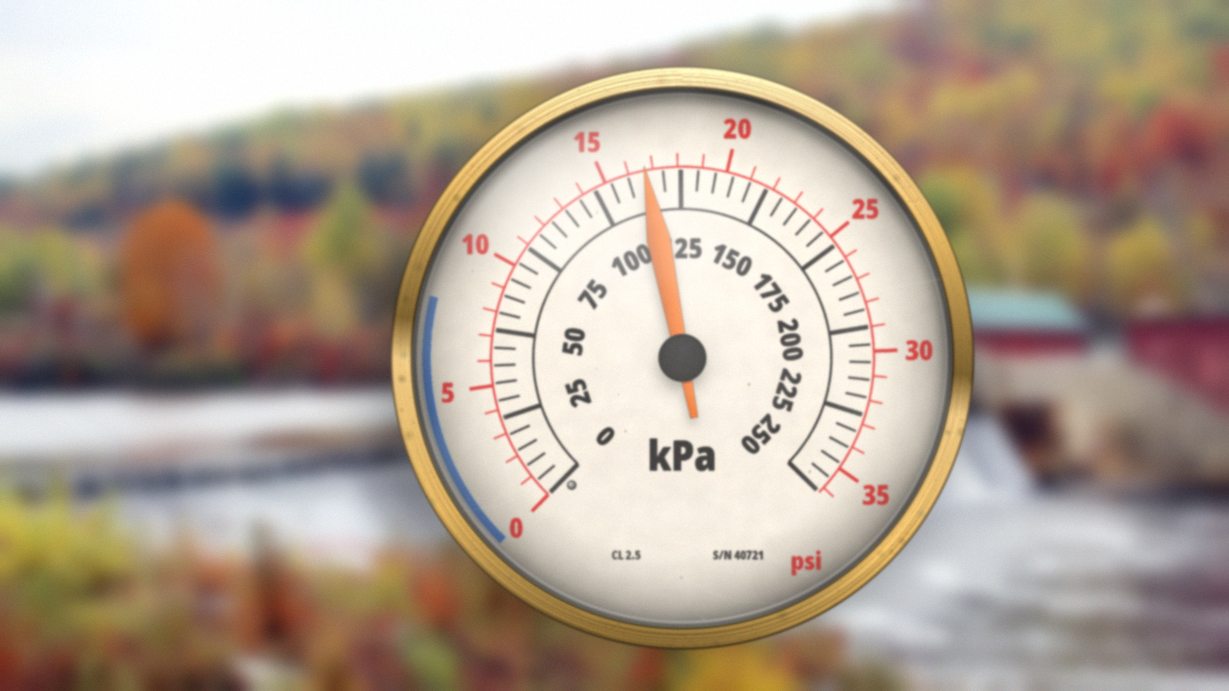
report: 115 (kPa)
